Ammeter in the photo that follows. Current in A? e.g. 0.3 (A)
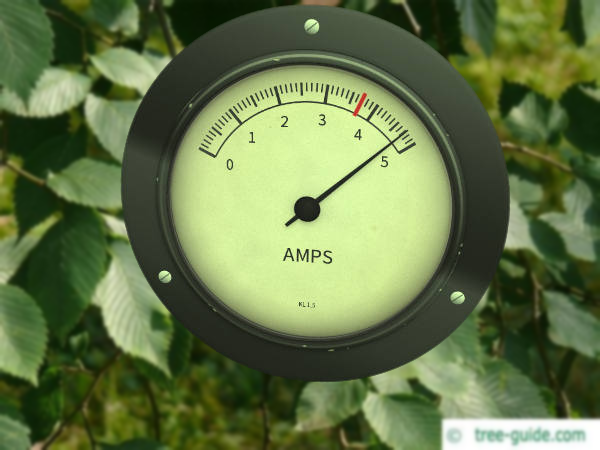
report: 4.7 (A)
